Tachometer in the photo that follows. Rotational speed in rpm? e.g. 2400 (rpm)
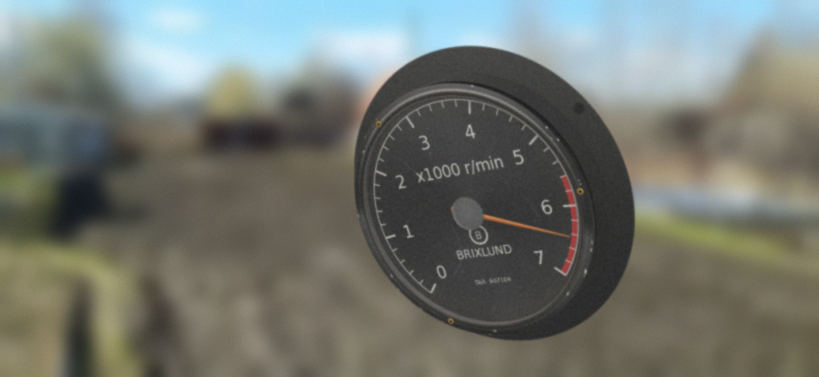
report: 6400 (rpm)
